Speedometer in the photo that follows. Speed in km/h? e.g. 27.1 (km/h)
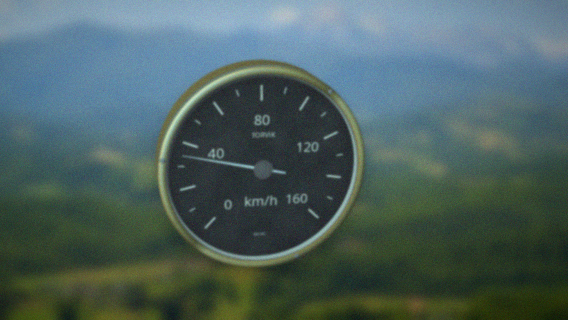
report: 35 (km/h)
